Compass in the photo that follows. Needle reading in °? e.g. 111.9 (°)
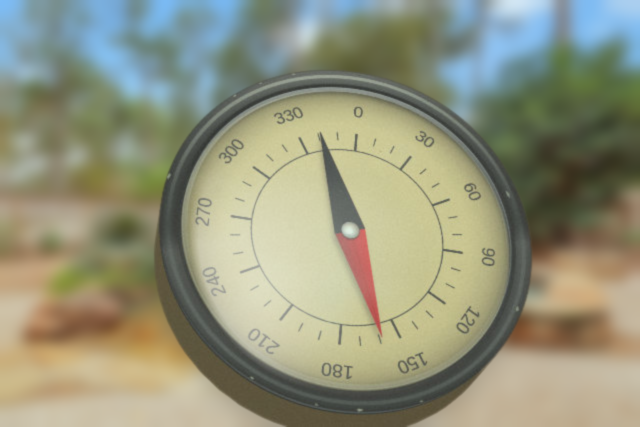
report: 160 (°)
